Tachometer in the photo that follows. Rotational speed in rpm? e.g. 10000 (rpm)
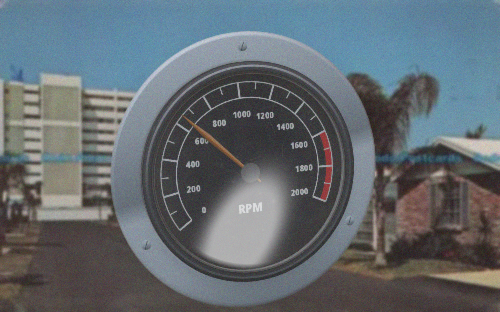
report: 650 (rpm)
